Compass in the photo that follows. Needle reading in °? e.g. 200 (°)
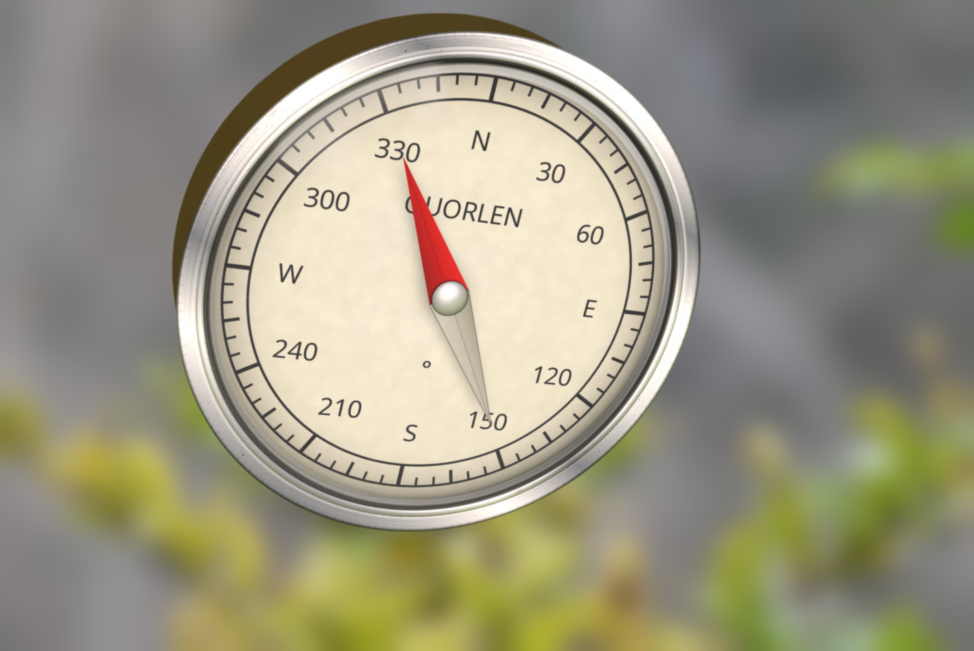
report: 330 (°)
